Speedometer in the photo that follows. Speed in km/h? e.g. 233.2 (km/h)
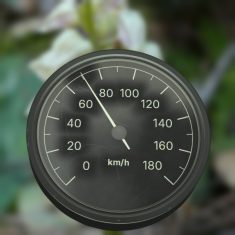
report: 70 (km/h)
